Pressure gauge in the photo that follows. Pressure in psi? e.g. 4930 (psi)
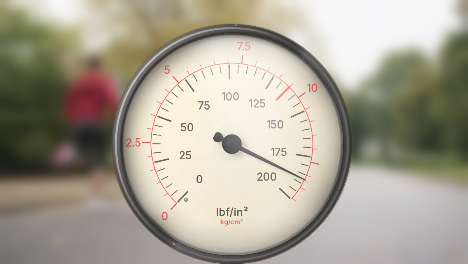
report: 187.5 (psi)
